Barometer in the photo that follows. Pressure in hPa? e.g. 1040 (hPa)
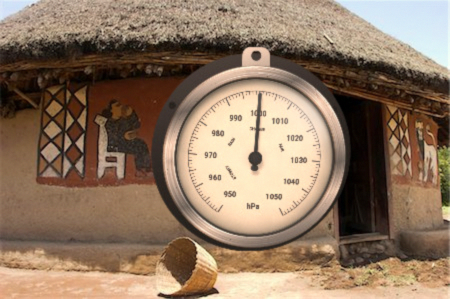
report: 1000 (hPa)
